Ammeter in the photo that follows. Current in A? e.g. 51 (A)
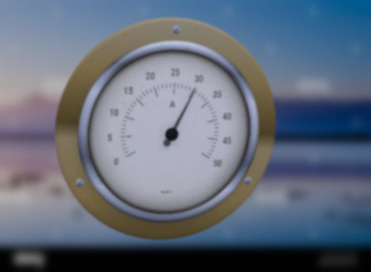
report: 30 (A)
